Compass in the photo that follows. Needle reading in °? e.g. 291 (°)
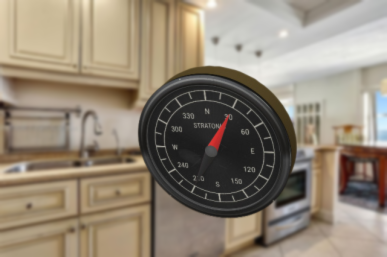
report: 30 (°)
